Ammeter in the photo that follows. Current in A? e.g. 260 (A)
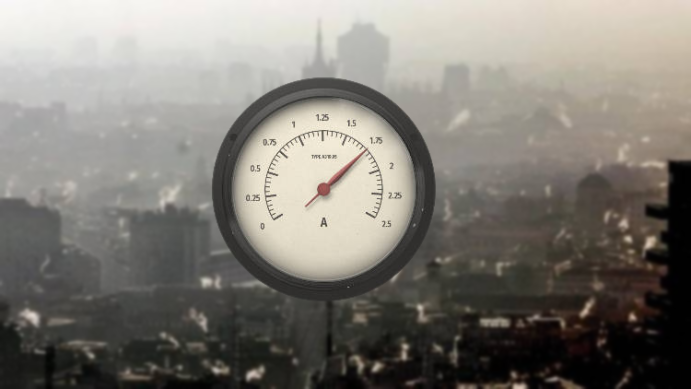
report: 1.75 (A)
